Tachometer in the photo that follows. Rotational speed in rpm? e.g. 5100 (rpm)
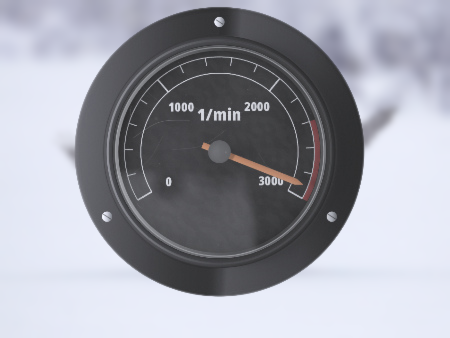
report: 2900 (rpm)
